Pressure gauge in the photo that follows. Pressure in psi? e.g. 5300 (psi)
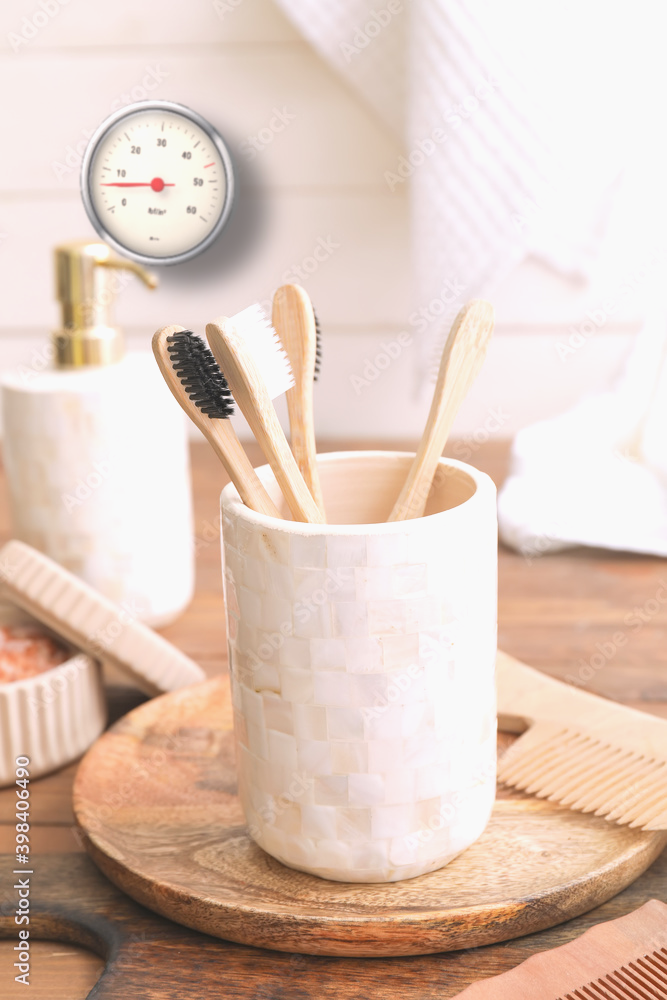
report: 6 (psi)
